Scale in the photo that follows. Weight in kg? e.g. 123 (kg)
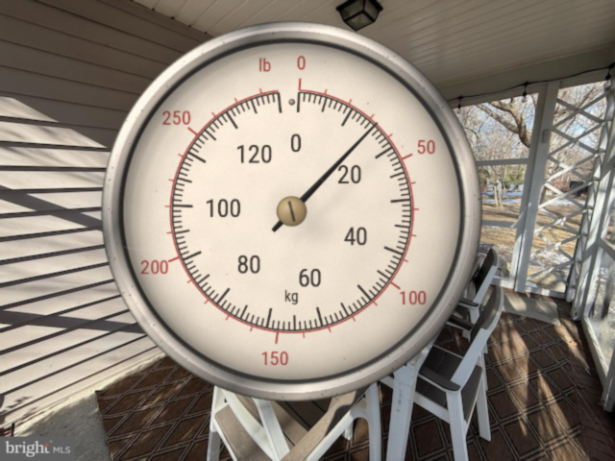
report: 15 (kg)
